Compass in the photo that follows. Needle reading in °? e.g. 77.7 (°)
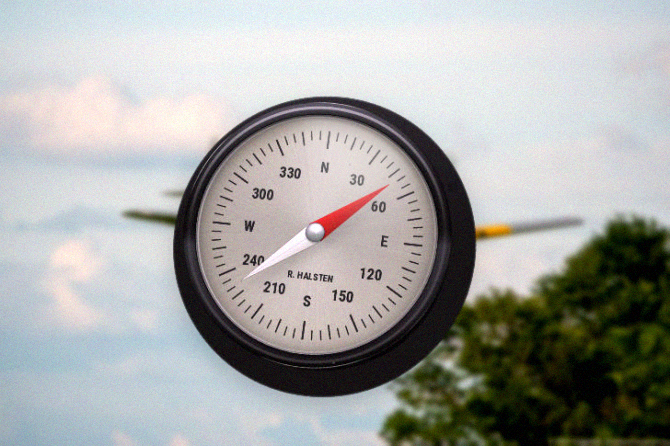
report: 50 (°)
